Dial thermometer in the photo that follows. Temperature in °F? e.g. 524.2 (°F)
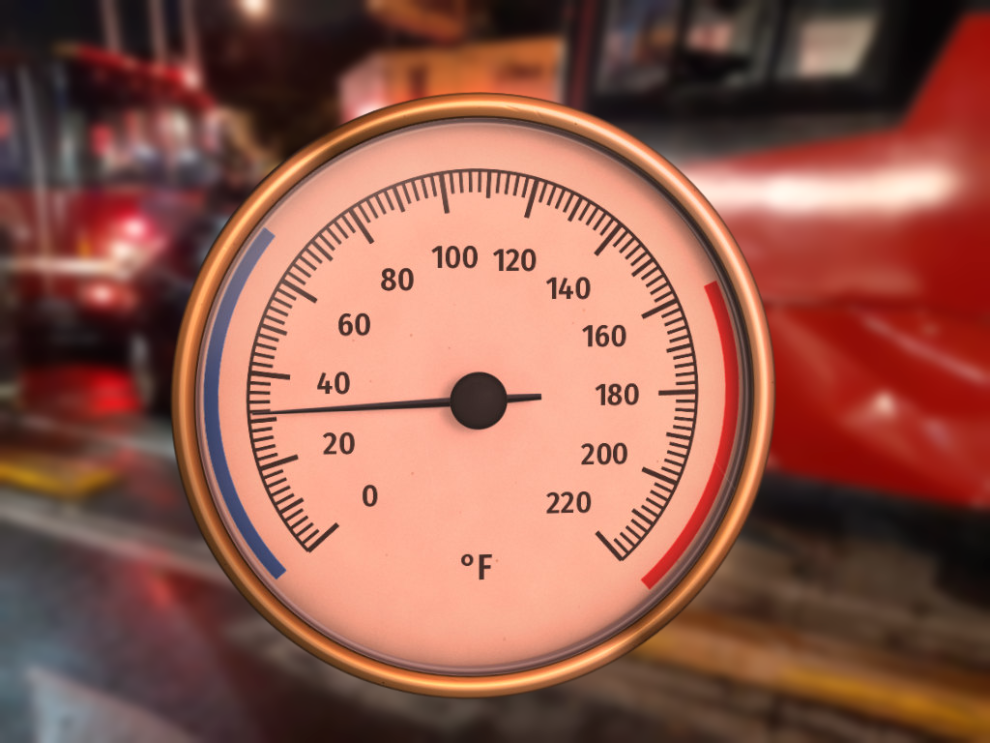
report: 32 (°F)
